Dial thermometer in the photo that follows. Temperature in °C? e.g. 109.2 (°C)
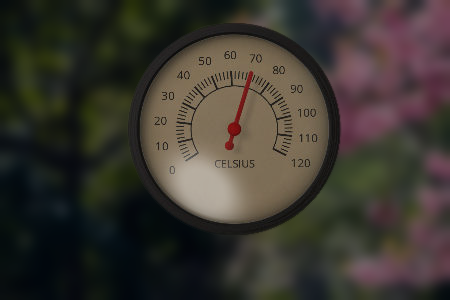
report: 70 (°C)
